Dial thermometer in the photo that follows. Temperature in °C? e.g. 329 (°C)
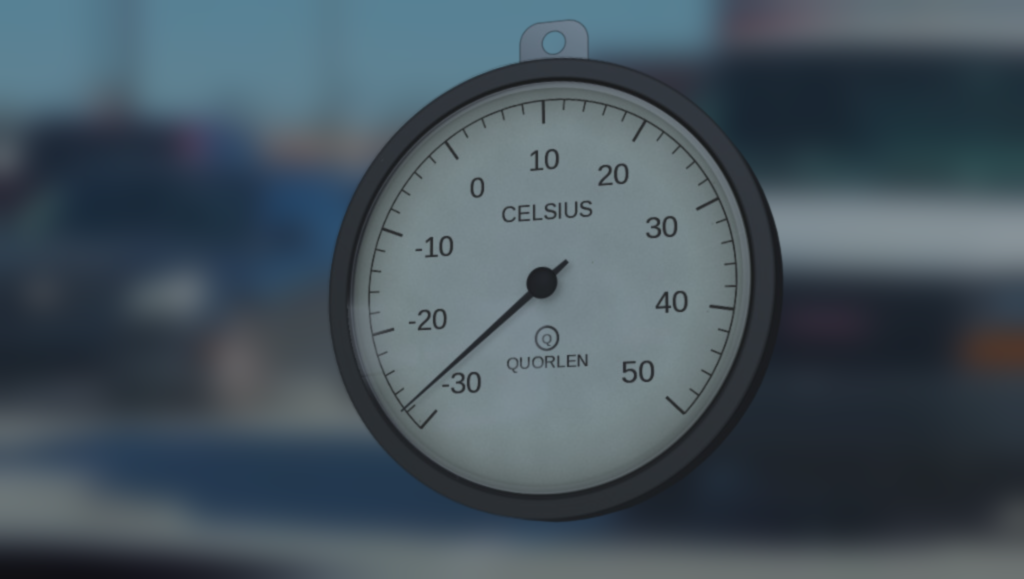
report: -28 (°C)
